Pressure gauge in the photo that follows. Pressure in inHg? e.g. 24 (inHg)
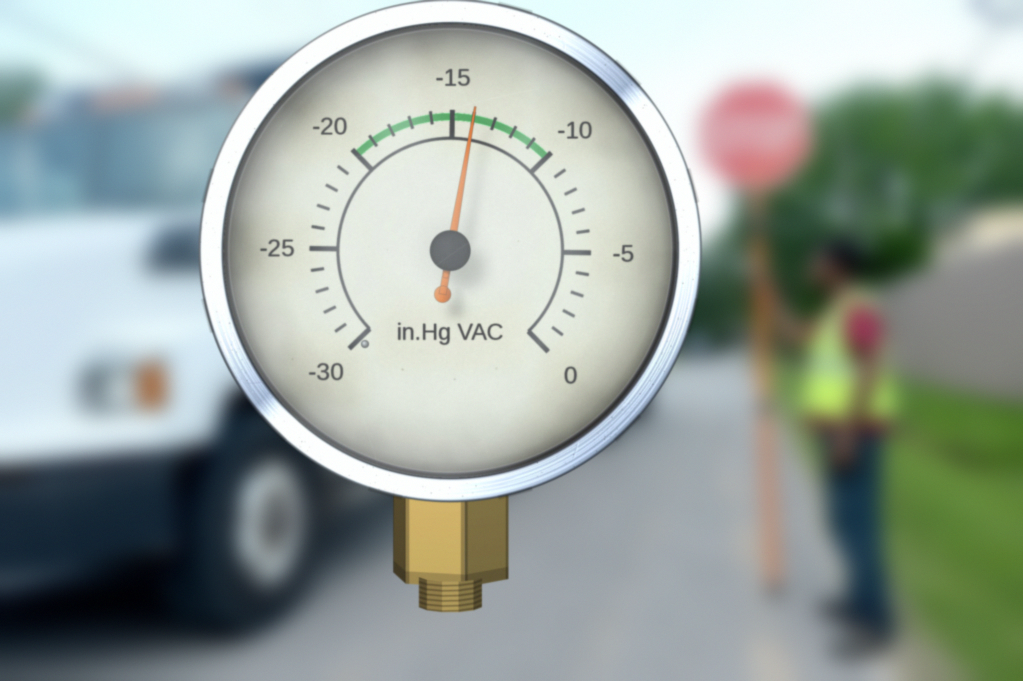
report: -14 (inHg)
